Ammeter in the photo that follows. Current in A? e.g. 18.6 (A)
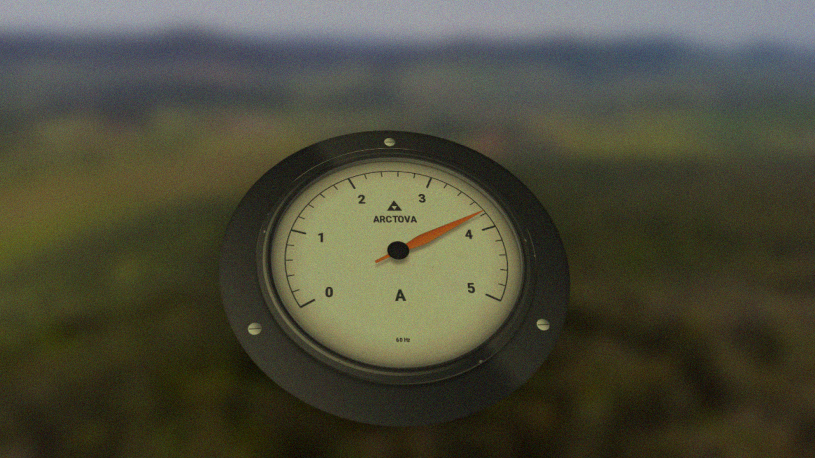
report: 3.8 (A)
